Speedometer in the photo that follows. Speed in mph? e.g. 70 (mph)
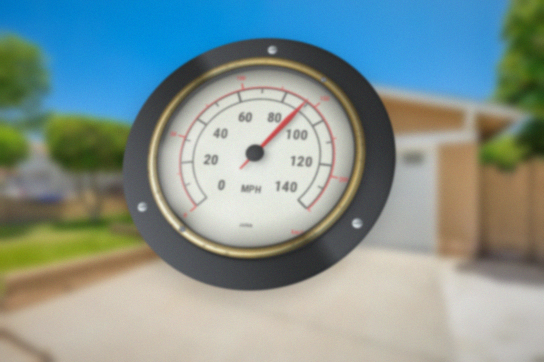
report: 90 (mph)
